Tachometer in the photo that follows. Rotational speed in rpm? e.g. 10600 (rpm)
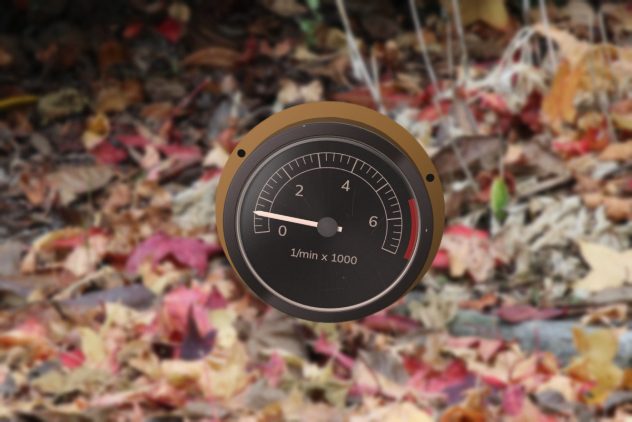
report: 600 (rpm)
